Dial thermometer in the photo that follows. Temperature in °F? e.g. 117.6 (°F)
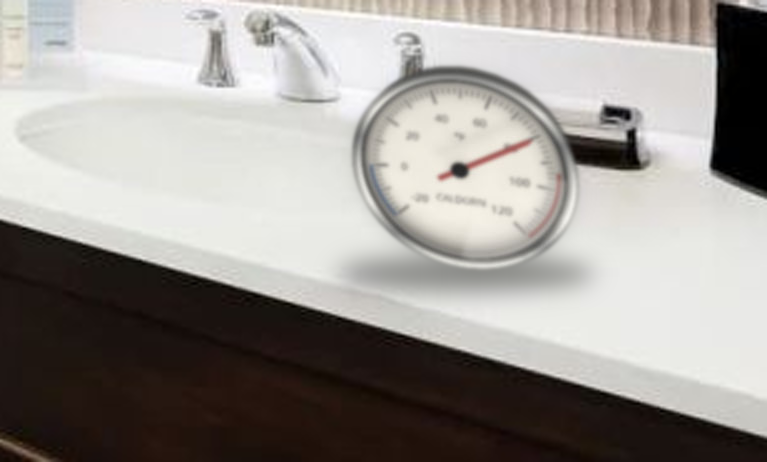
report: 80 (°F)
